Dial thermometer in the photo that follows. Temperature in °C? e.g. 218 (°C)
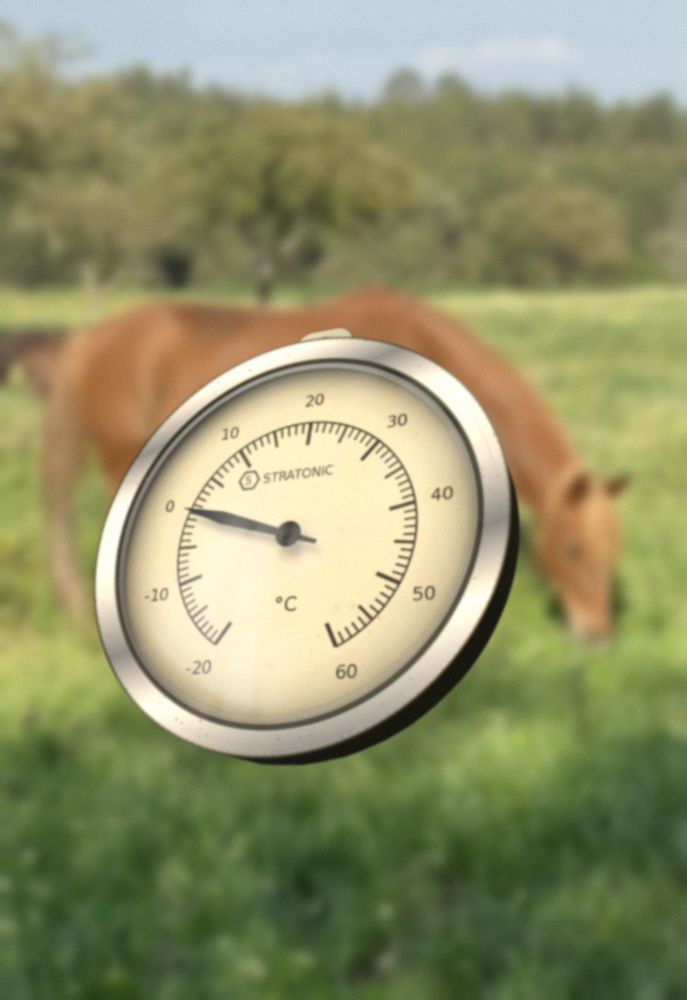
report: 0 (°C)
